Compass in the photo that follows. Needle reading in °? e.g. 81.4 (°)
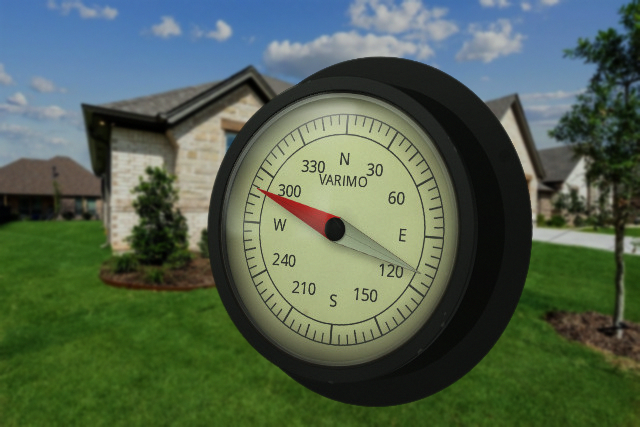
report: 290 (°)
